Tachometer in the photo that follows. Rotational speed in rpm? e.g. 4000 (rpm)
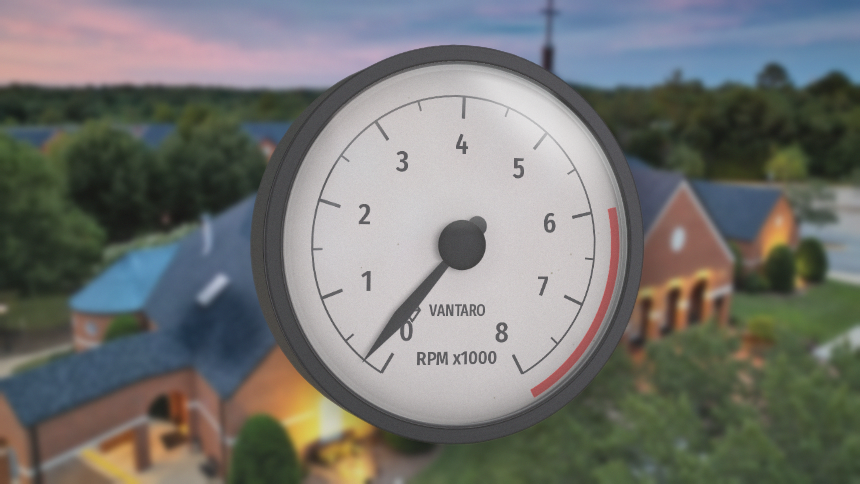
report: 250 (rpm)
